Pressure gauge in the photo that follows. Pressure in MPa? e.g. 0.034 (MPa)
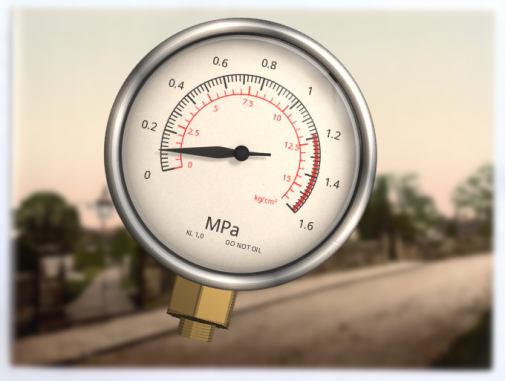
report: 0.1 (MPa)
